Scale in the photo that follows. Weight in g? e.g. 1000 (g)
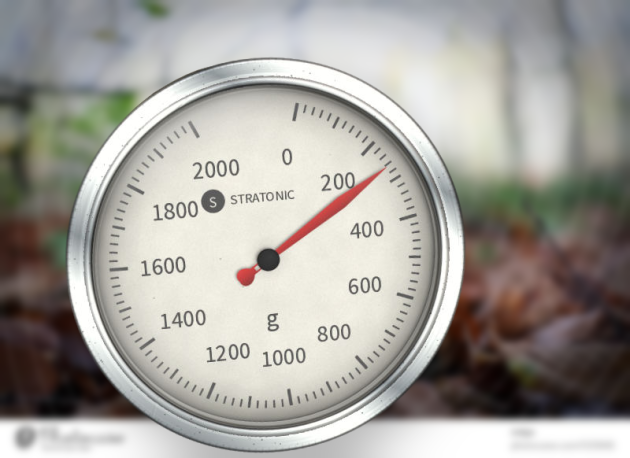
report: 260 (g)
